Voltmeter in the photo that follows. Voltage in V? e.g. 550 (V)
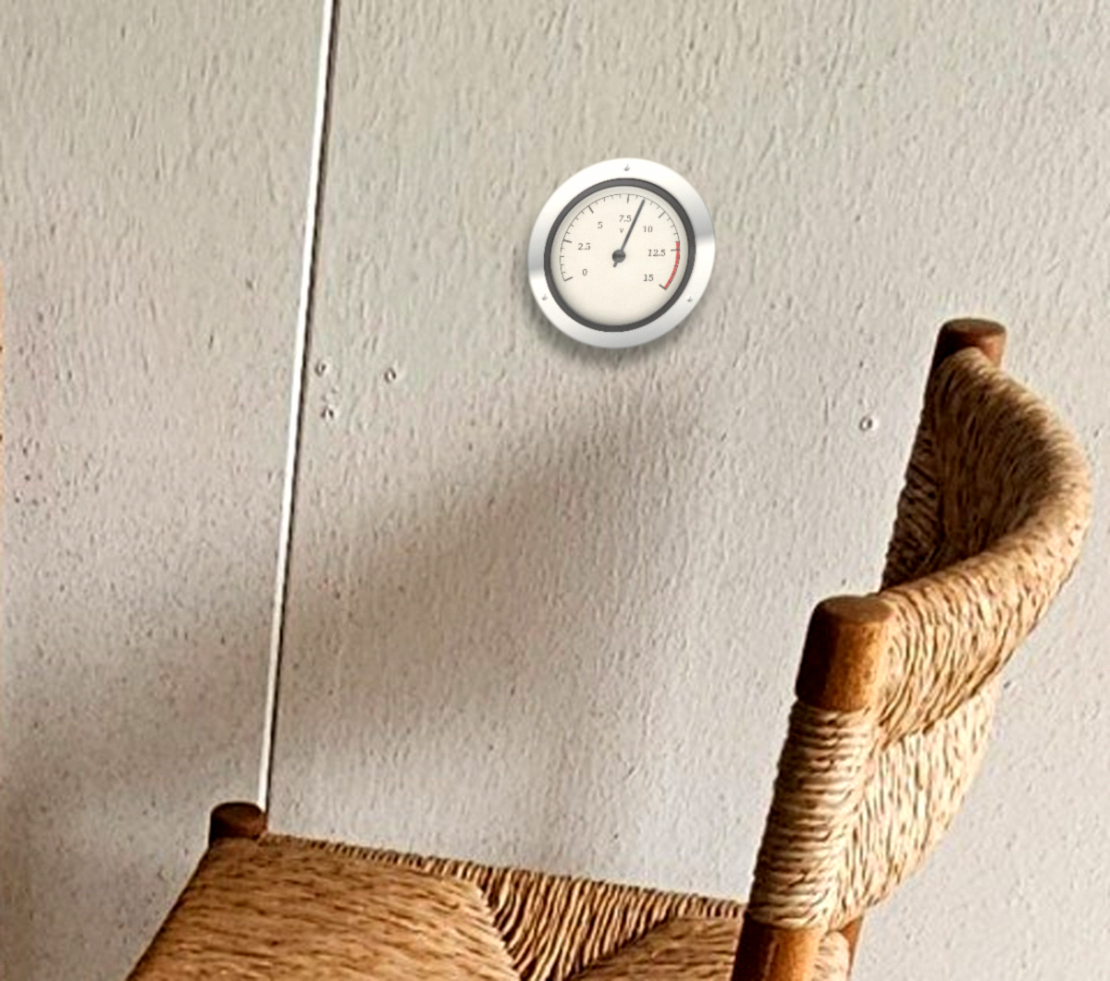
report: 8.5 (V)
